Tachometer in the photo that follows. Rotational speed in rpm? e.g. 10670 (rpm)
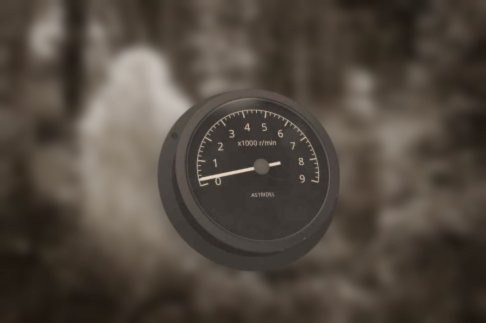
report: 200 (rpm)
